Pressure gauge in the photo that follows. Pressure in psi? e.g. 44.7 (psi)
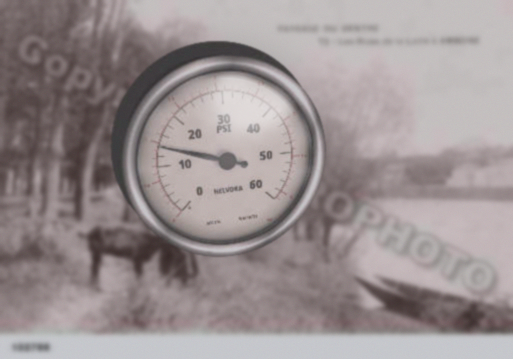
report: 14 (psi)
